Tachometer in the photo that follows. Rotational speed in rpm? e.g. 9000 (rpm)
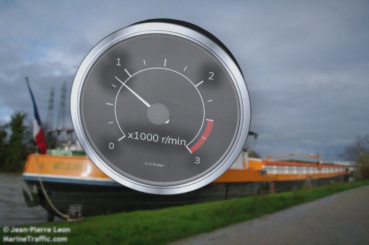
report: 875 (rpm)
